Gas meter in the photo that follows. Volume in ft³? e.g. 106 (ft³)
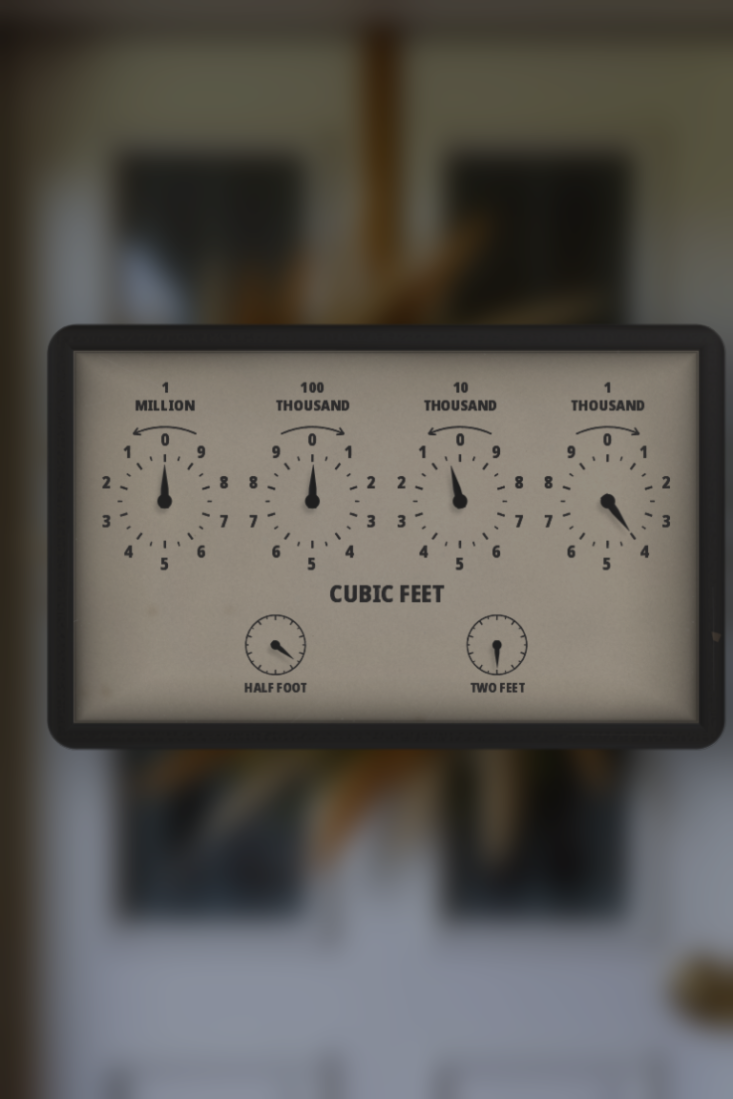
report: 400 (ft³)
